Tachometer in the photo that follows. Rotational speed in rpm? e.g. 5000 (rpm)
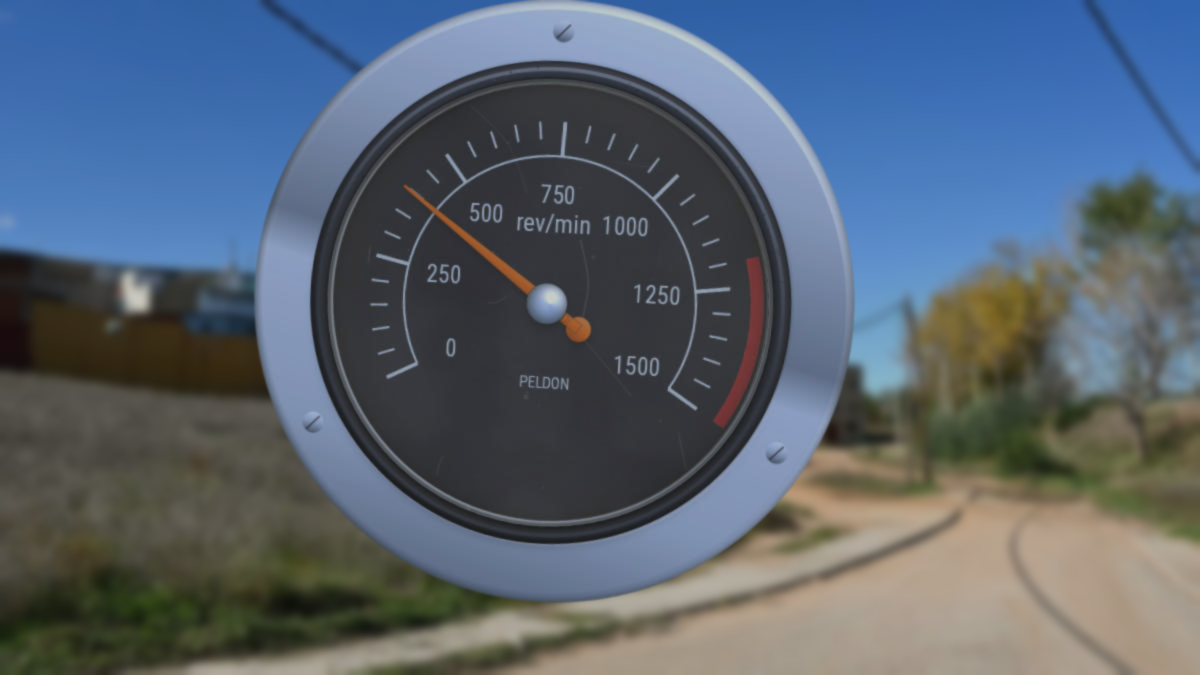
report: 400 (rpm)
